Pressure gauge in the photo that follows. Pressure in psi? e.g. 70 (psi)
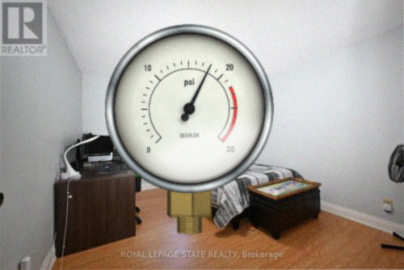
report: 18 (psi)
